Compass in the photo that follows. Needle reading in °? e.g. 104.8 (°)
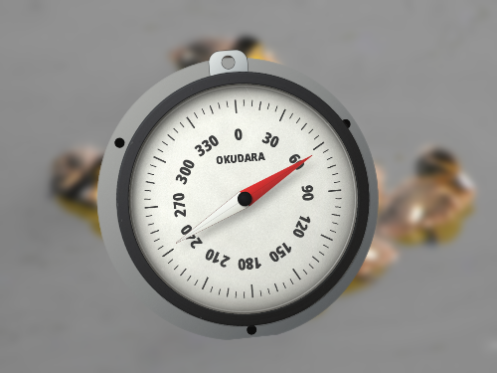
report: 62.5 (°)
